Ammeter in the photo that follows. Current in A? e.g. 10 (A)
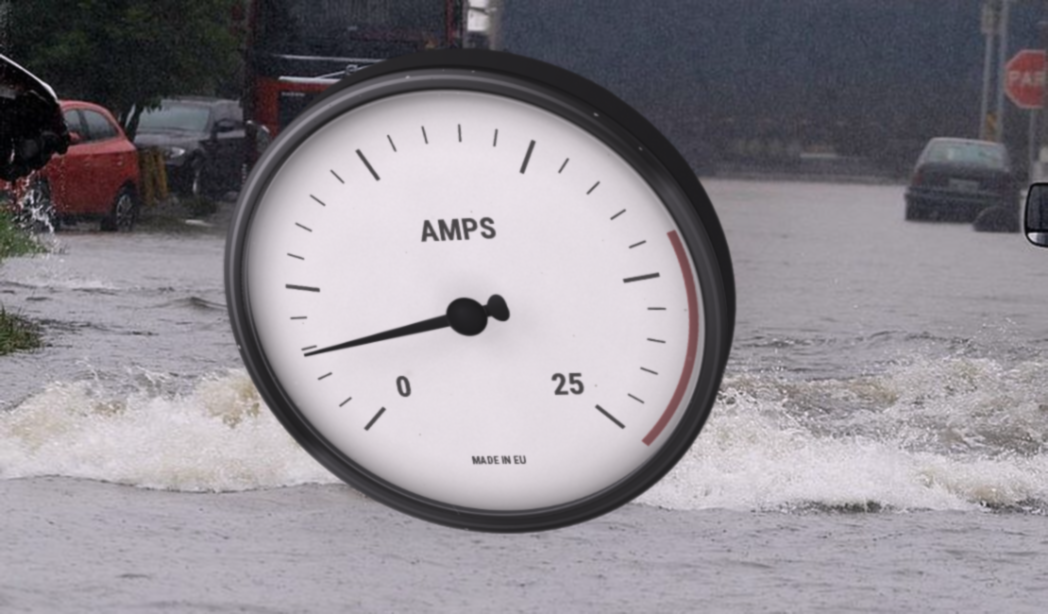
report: 3 (A)
